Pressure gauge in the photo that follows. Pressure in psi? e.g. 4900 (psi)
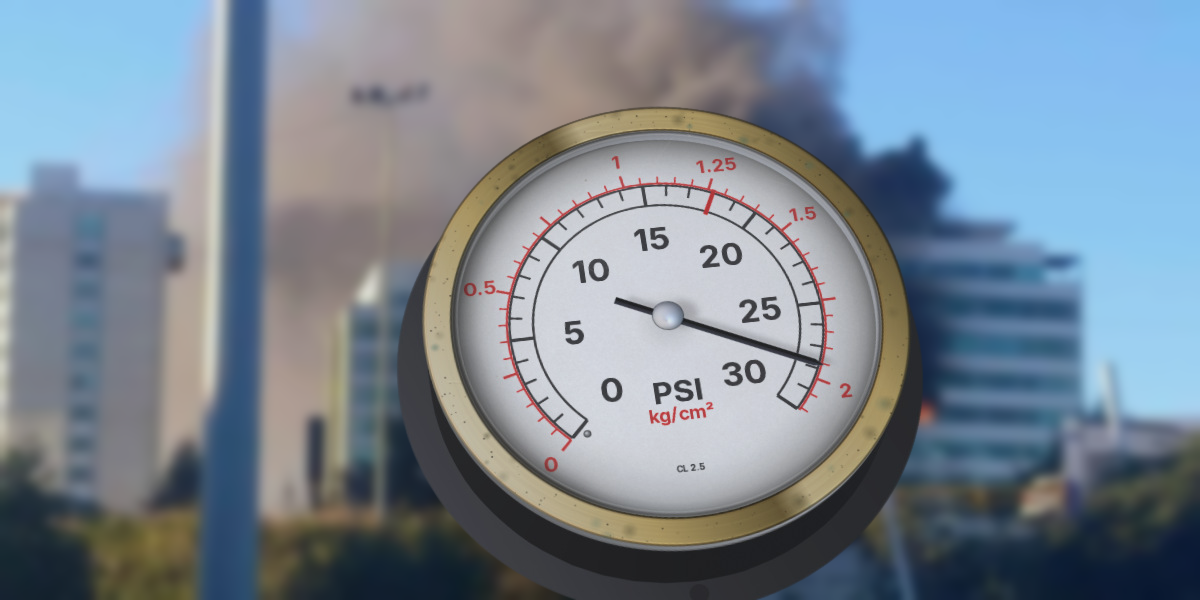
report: 28 (psi)
